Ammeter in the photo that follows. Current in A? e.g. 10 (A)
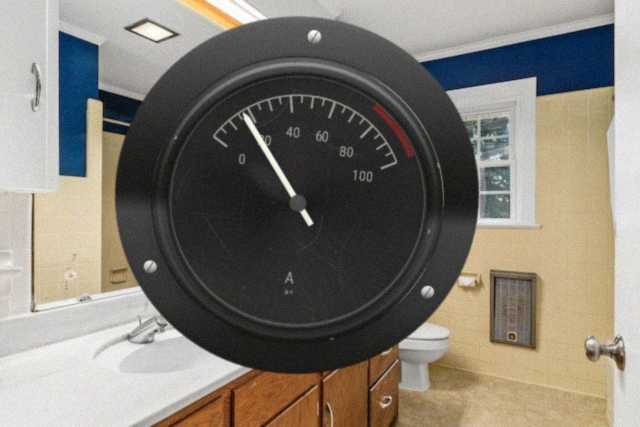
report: 17.5 (A)
